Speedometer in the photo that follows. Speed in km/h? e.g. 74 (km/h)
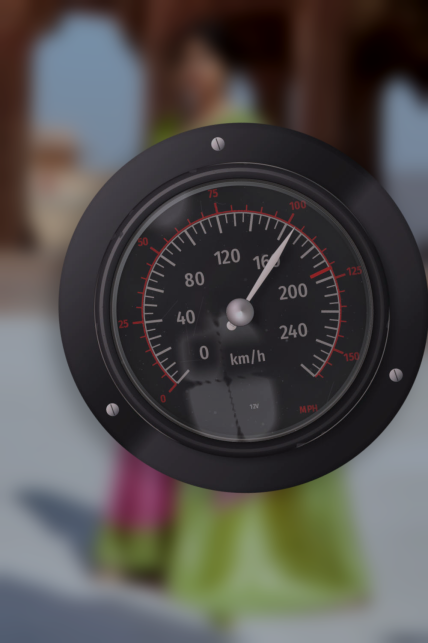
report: 165 (km/h)
